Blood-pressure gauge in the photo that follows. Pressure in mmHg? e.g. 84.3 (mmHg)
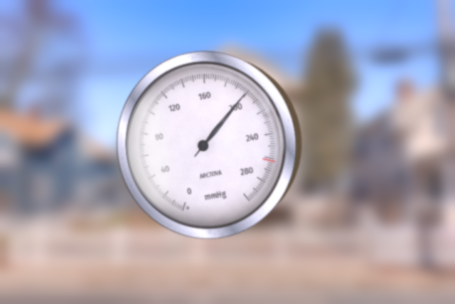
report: 200 (mmHg)
